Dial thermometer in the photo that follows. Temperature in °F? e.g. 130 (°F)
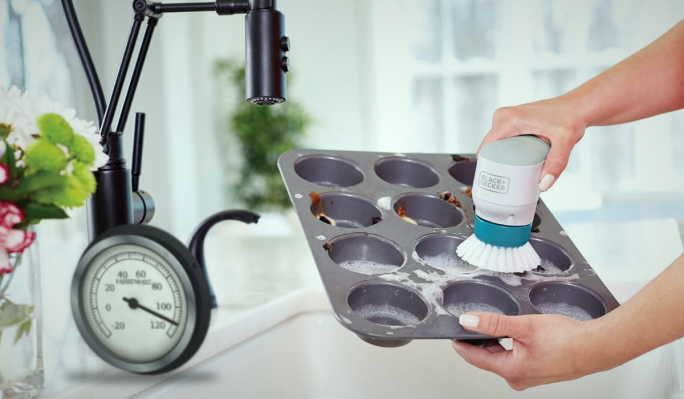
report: 110 (°F)
